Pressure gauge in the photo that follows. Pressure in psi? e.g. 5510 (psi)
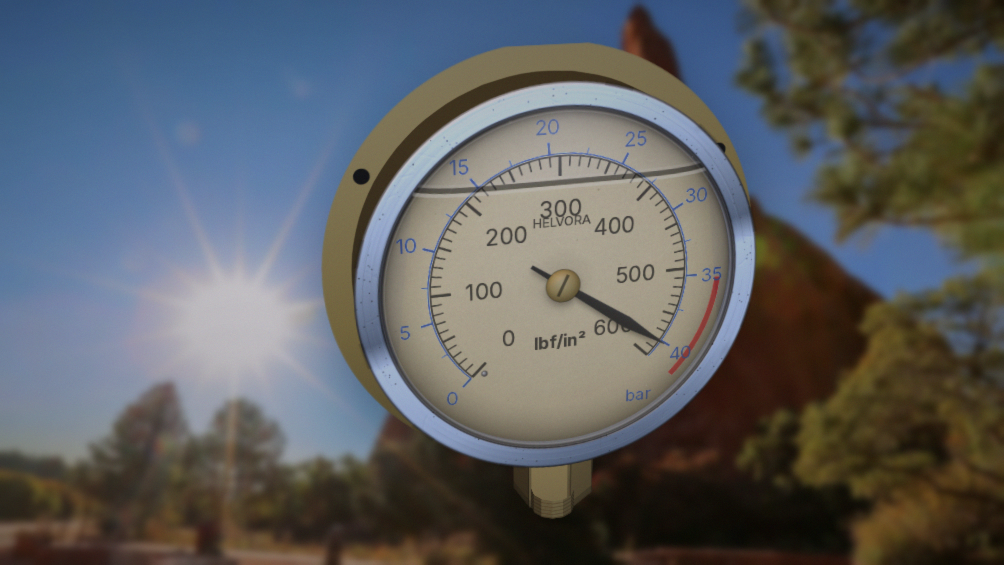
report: 580 (psi)
